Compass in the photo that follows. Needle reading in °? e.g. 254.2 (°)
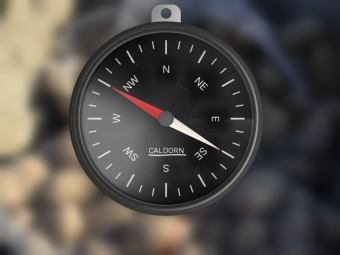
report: 300 (°)
